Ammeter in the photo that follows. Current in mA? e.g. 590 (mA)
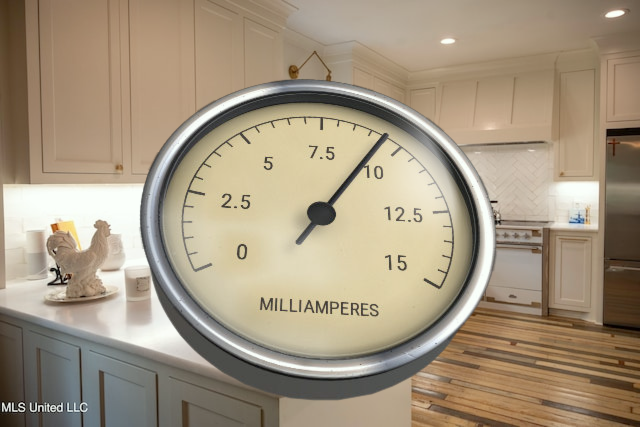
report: 9.5 (mA)
